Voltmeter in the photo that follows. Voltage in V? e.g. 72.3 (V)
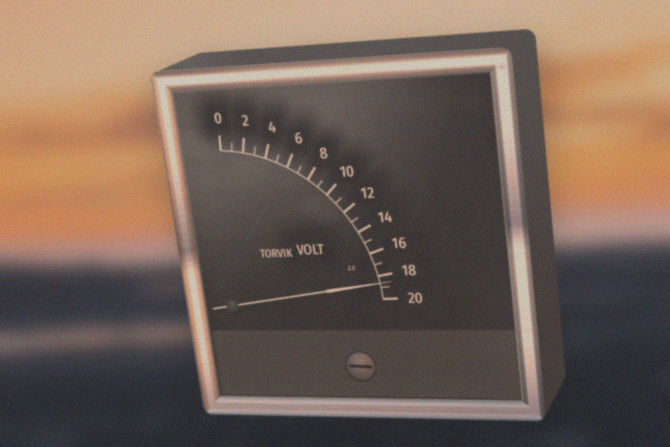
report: 18.5 (V)
